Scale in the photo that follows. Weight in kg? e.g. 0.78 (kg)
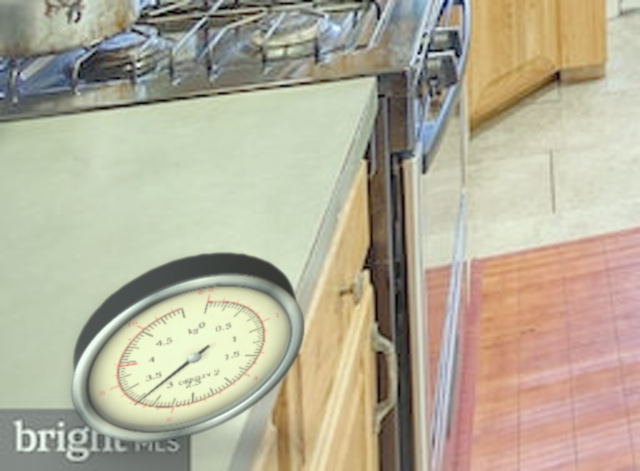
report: 3.25 (kg)
